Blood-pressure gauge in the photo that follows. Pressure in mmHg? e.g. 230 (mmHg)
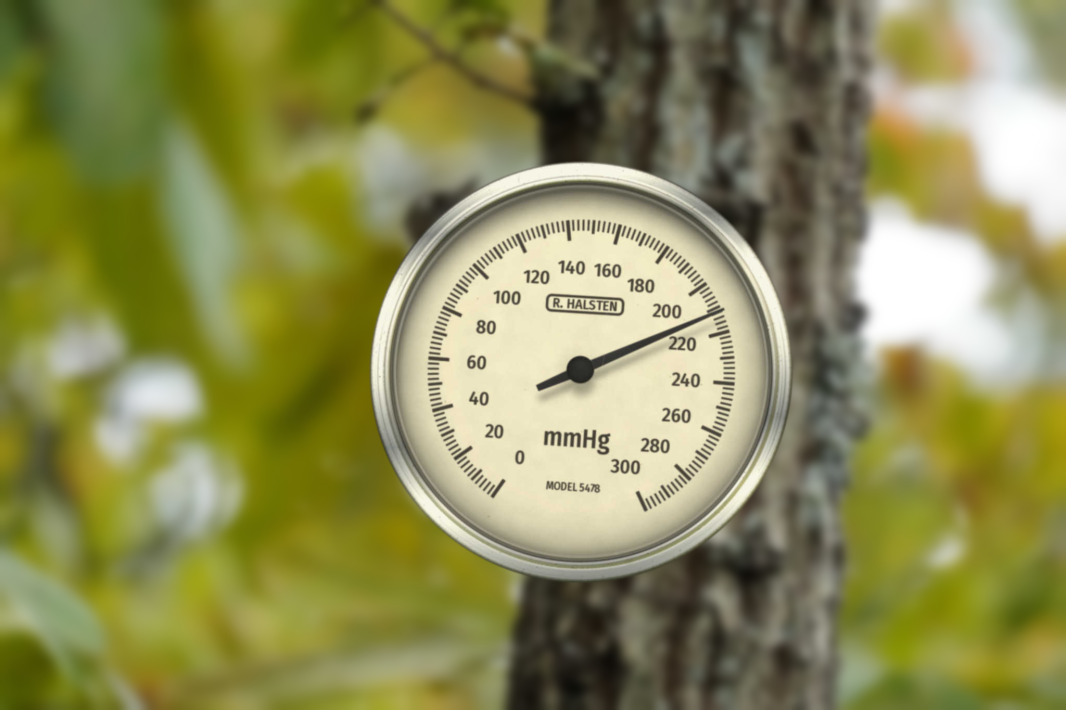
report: 212 (mmHg)
